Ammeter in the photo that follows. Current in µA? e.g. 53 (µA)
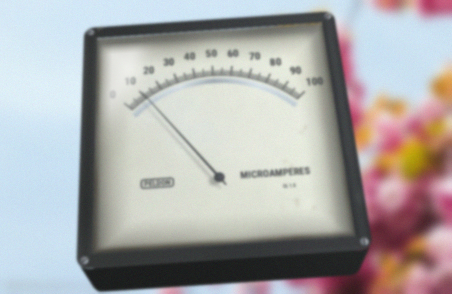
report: 10 (µA)
